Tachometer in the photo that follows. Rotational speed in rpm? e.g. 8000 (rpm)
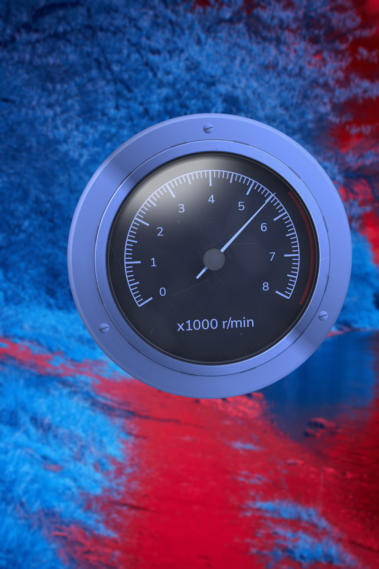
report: 5500 (rpm)
